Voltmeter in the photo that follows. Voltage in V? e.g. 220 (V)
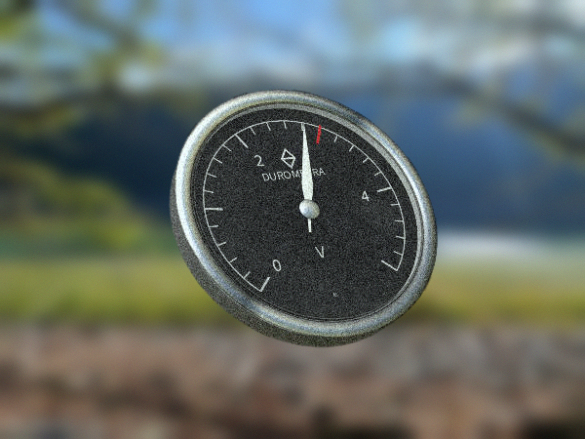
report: 2.8 (V)
